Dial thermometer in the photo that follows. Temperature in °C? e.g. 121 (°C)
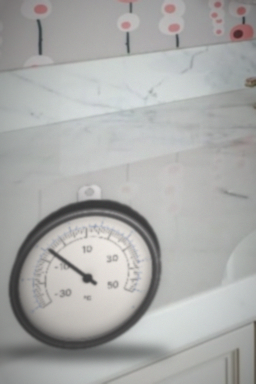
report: -5 (°C)
